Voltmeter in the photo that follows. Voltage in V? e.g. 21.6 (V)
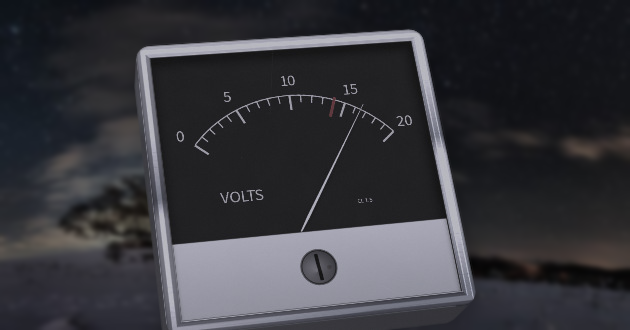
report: 16.5 (V)
